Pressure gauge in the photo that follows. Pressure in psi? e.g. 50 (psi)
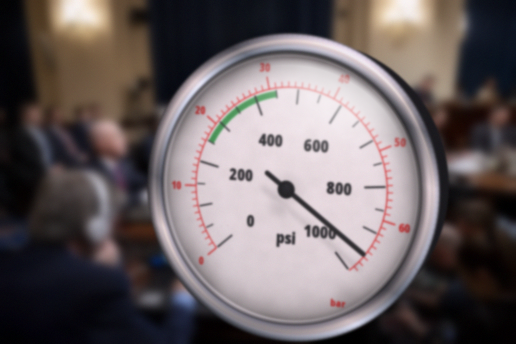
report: 950 (psi)
